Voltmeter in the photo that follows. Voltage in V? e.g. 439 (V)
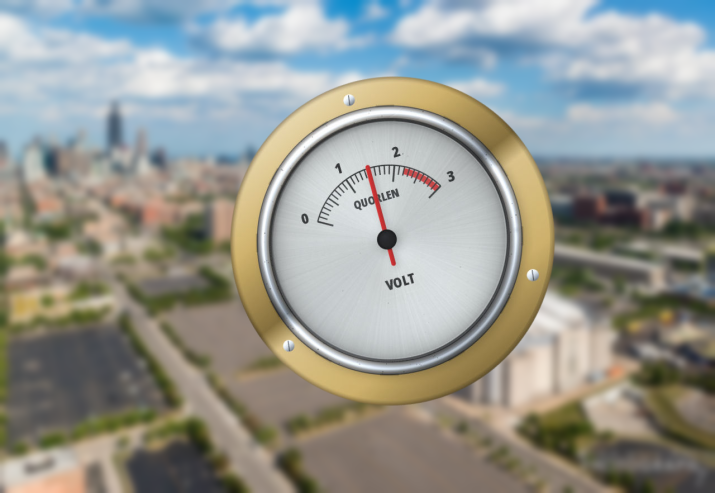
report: 1.5 (V)
